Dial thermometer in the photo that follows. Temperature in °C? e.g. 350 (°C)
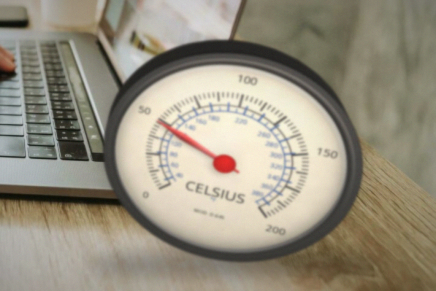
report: 50 (°C)
